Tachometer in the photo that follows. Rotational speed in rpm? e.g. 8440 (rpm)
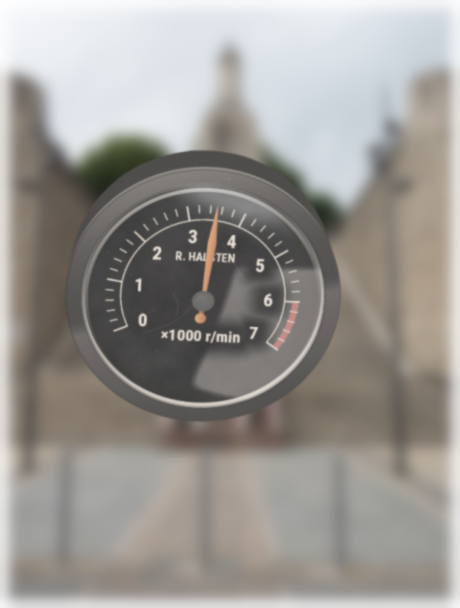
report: 3500 (rpm)
